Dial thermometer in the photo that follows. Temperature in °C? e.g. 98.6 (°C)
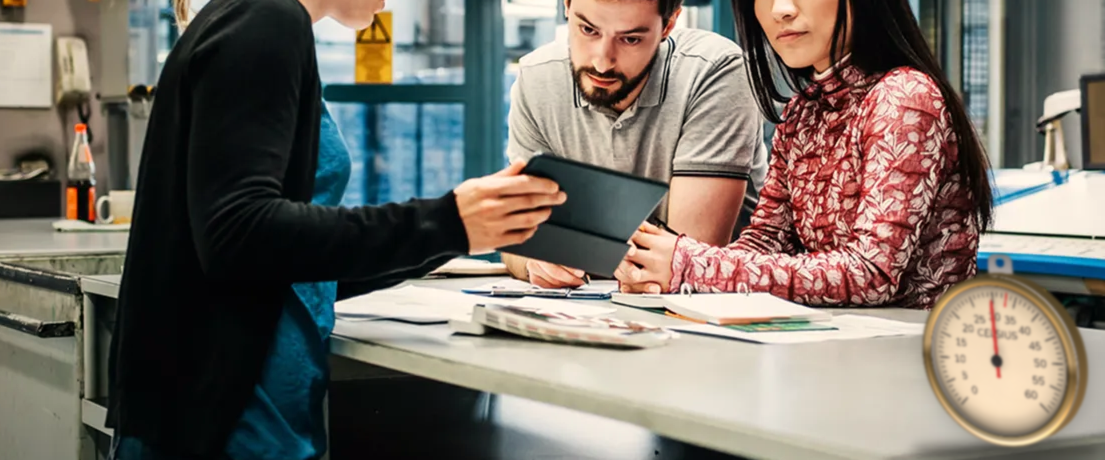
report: 30 (°C)
